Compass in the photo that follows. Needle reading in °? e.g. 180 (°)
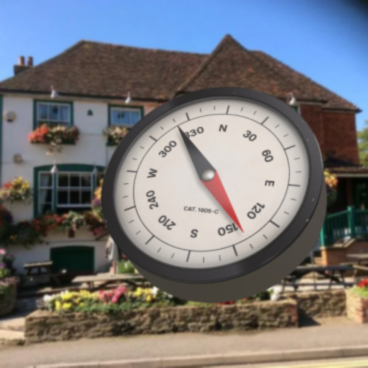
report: 140 (°)
